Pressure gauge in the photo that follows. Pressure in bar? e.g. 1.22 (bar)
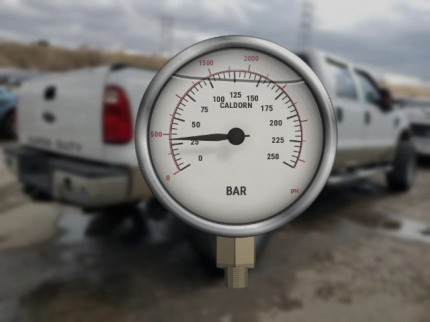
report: 30 (bar)
